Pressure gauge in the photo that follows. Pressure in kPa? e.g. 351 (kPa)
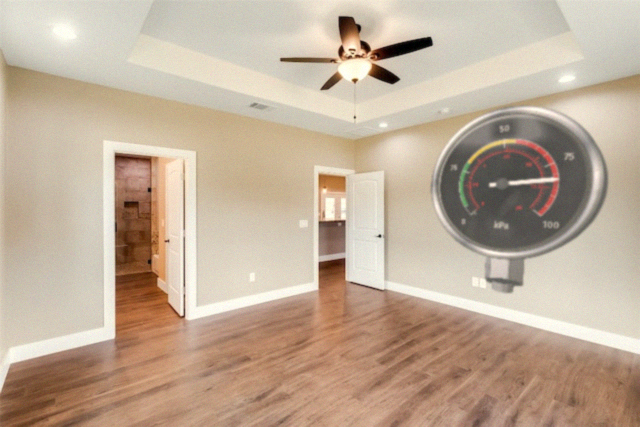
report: 82.5 (kPa)
